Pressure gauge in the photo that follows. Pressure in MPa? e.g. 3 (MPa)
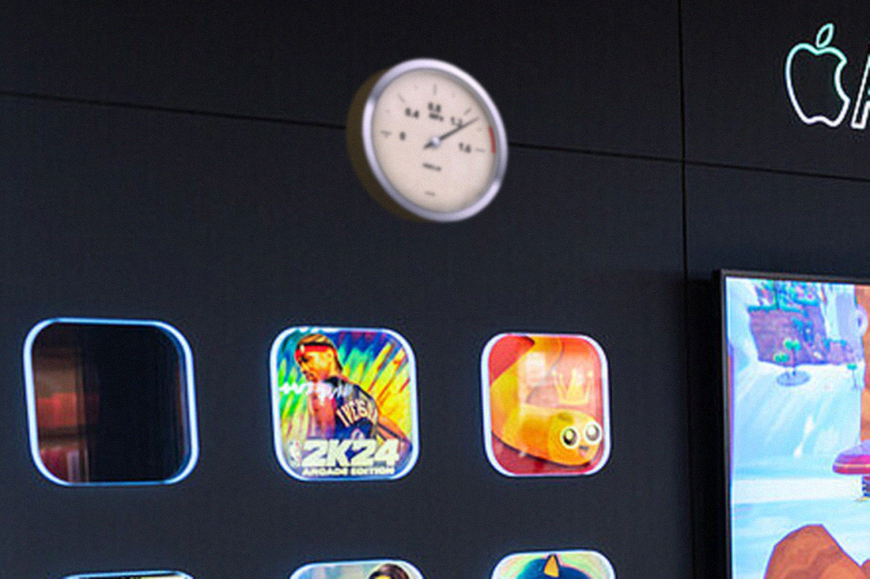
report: 1.3 (MPa)
